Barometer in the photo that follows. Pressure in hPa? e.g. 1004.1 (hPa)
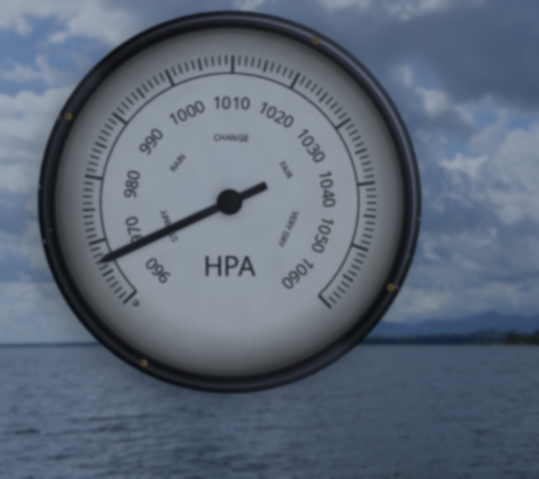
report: 967 (hPa)
